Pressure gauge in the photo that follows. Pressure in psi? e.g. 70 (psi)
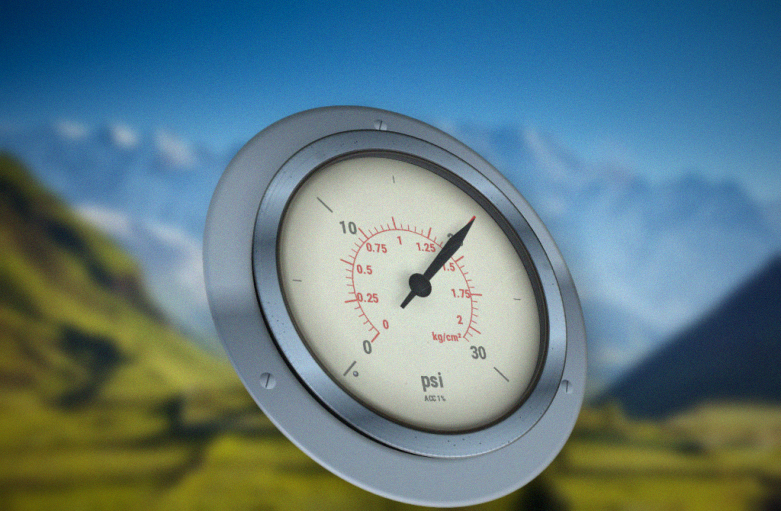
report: 20 (psi)
